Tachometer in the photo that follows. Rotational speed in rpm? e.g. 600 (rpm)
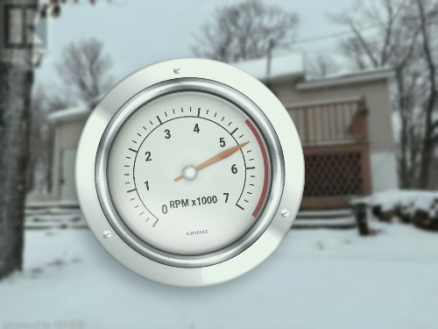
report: 5400 (rpm)
